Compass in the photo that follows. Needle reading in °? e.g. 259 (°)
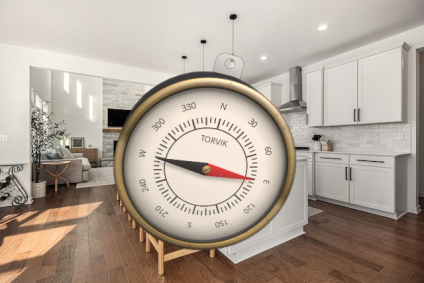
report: 90 (°)
